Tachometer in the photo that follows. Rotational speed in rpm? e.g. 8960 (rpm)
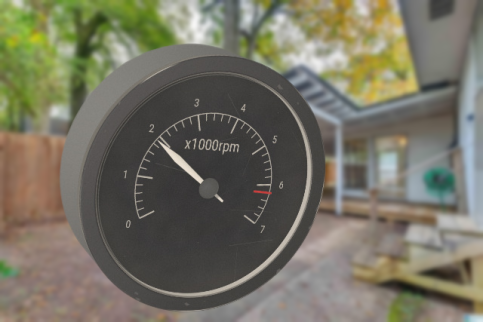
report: 1900 (rpm)
